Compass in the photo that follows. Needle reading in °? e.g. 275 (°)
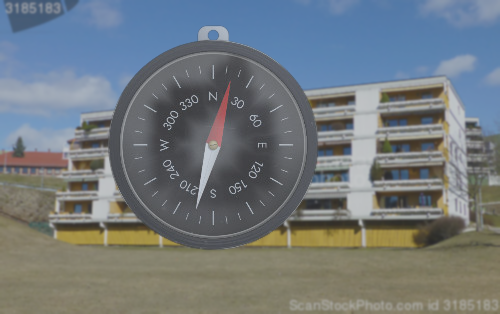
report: 15 (°)
